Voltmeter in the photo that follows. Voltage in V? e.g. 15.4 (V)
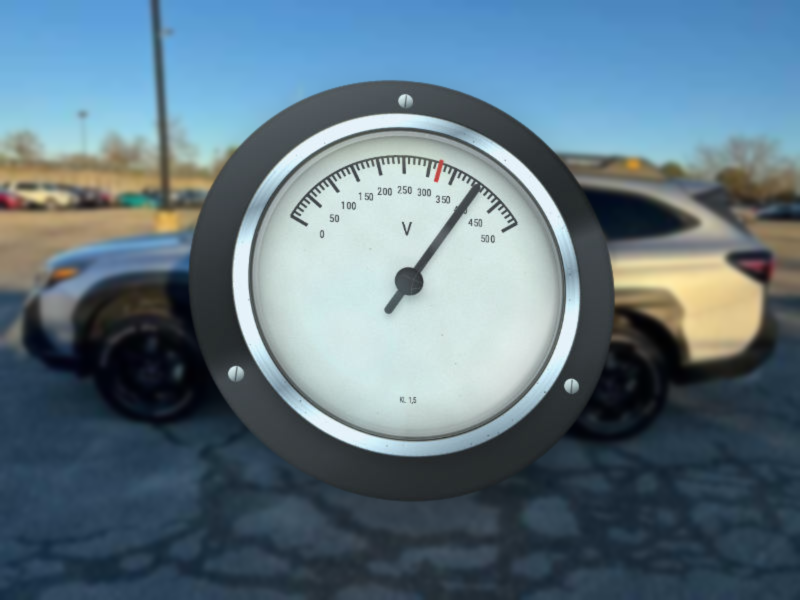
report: 400 (V)
